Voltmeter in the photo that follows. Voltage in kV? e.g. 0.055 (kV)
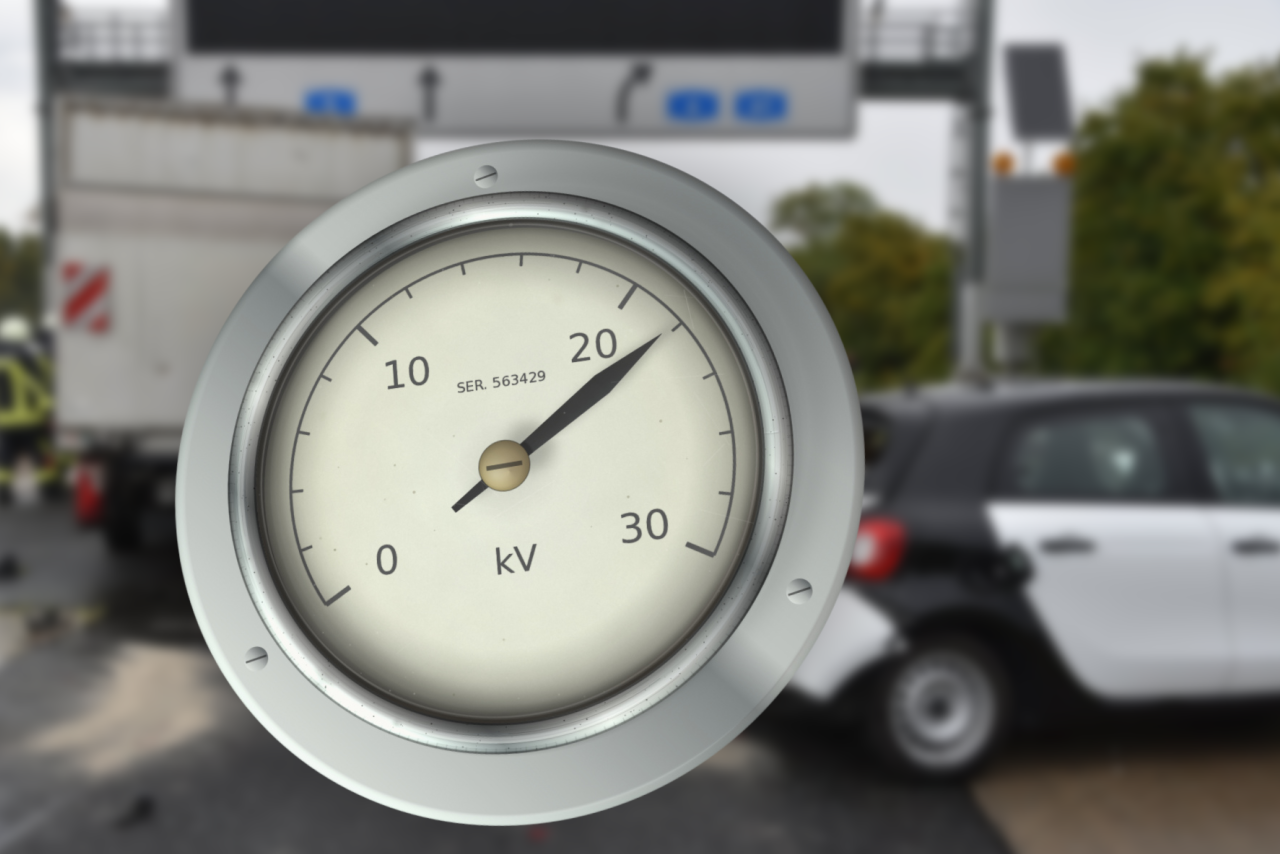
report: 22 (kV)
